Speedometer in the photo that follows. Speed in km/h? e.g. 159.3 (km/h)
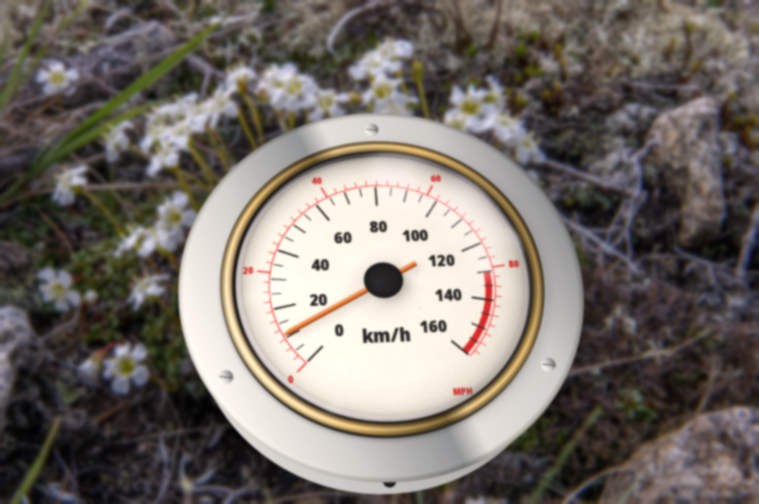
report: 10 (km/h)
